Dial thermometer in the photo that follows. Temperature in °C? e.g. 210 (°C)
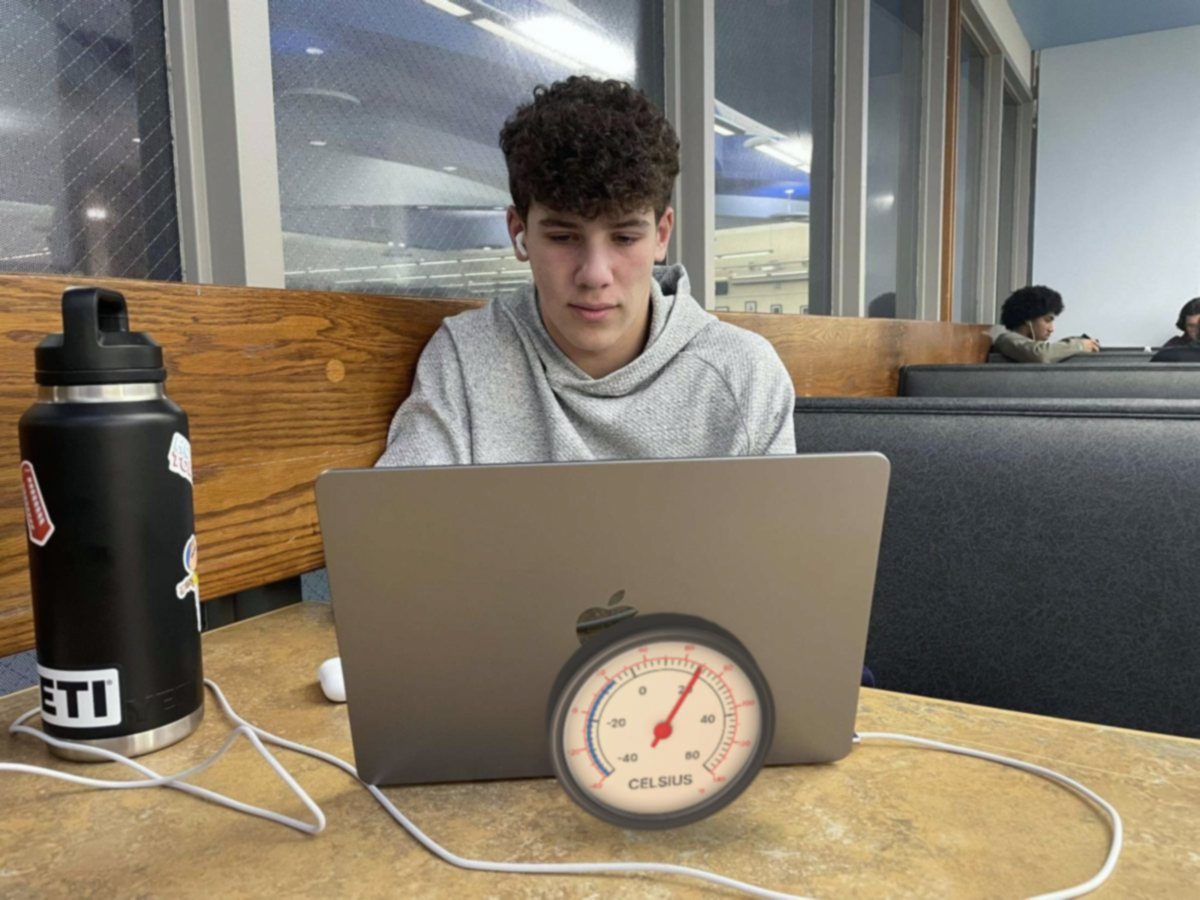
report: 20 (°C)
